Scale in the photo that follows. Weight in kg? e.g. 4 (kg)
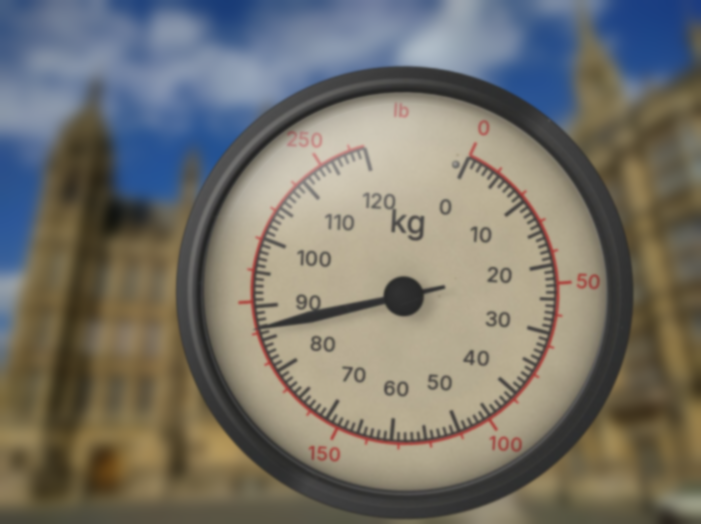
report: 87 (kg)
